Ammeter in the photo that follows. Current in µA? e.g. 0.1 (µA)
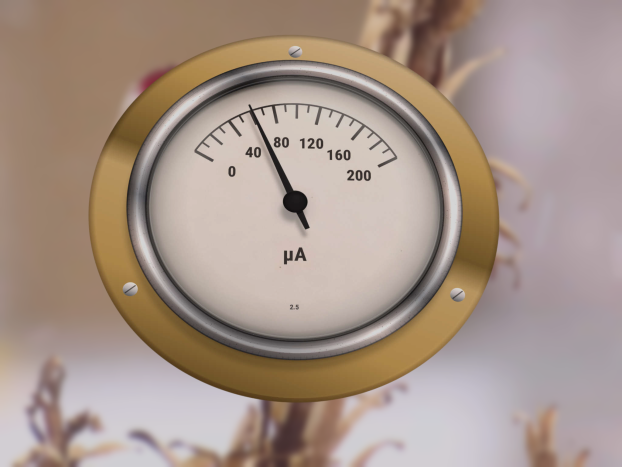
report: 60 (µA)
